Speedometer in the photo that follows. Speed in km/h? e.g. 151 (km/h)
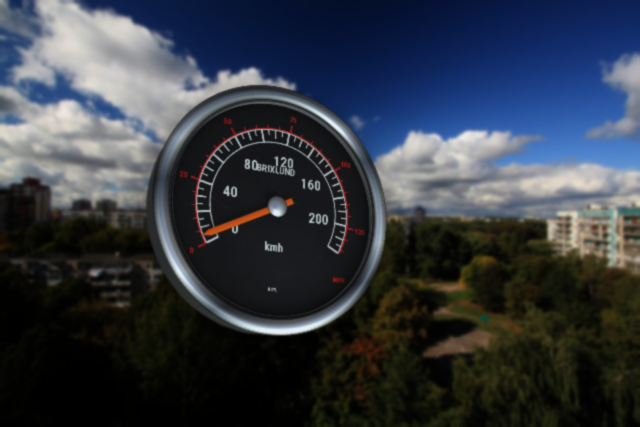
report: 5 (km/h)
